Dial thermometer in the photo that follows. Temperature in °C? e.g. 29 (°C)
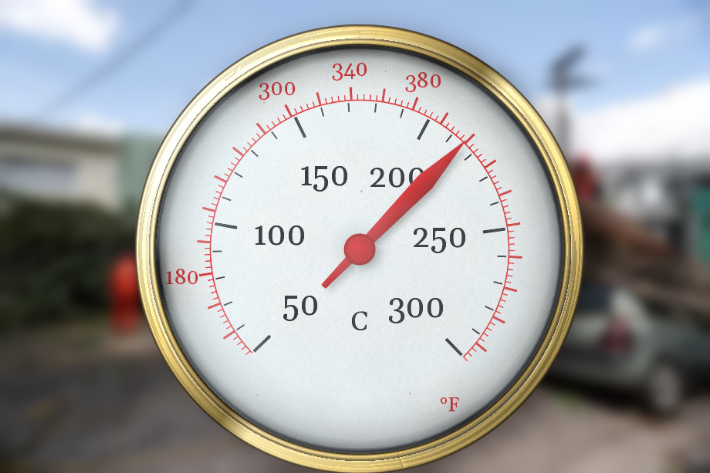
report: 215 (°C)
